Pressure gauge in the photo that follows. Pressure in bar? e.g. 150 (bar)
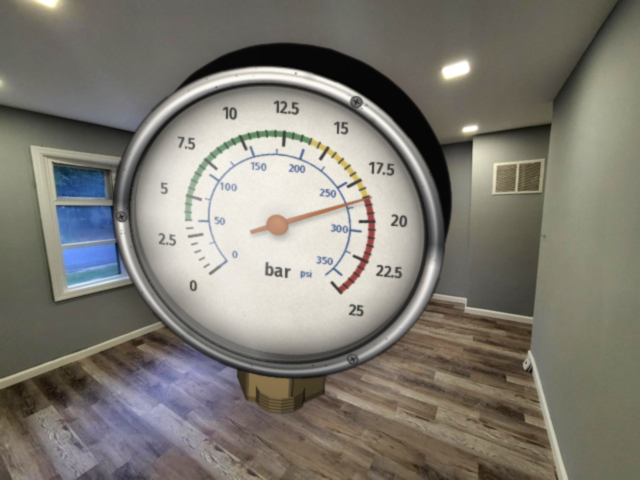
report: 18.5 (bar)
